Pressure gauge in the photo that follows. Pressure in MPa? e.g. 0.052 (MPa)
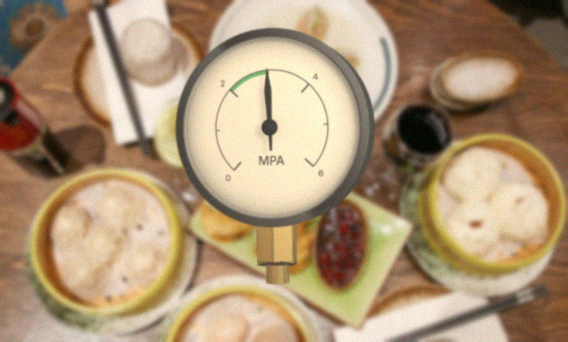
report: 3 (MPa)
